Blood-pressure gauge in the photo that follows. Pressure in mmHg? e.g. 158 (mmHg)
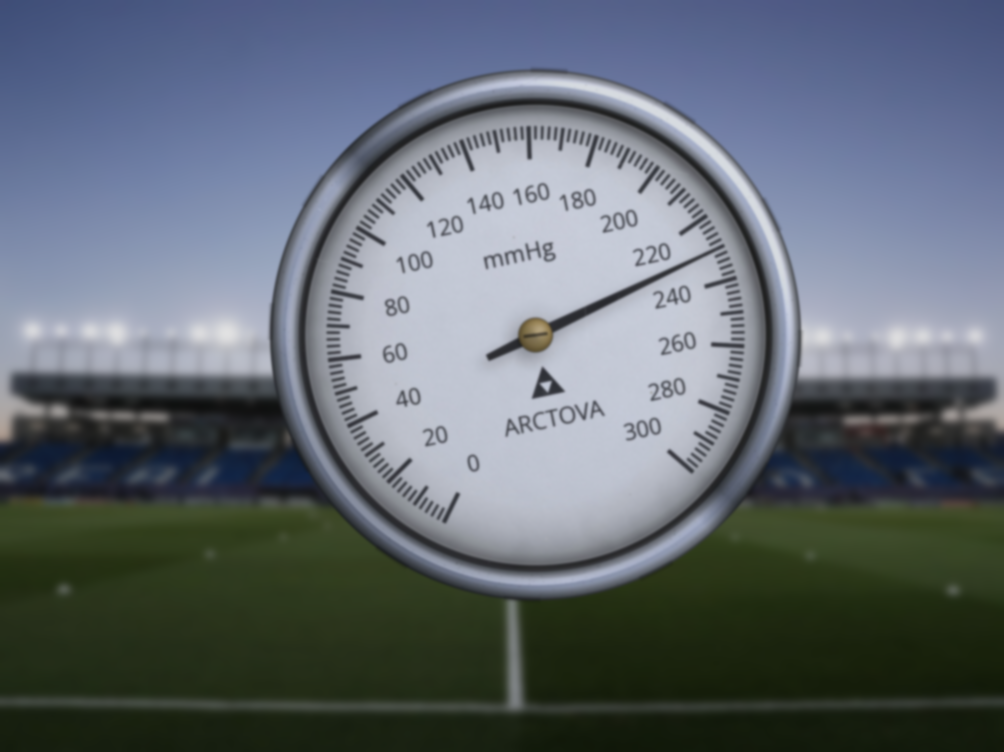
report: 230 (mmHg)
